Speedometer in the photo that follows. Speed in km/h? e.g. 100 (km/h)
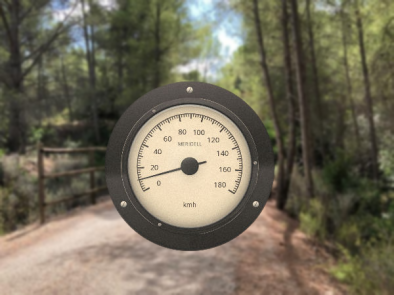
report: 10 (km/h)
